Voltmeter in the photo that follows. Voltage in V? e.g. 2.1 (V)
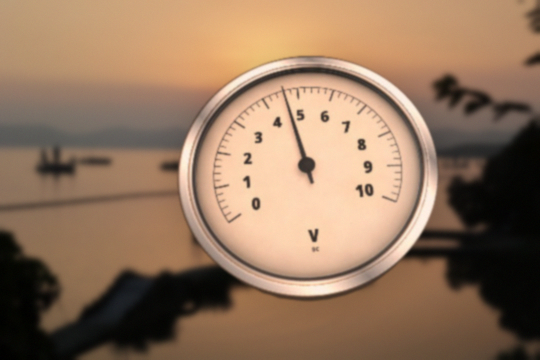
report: 4.6 (V)
